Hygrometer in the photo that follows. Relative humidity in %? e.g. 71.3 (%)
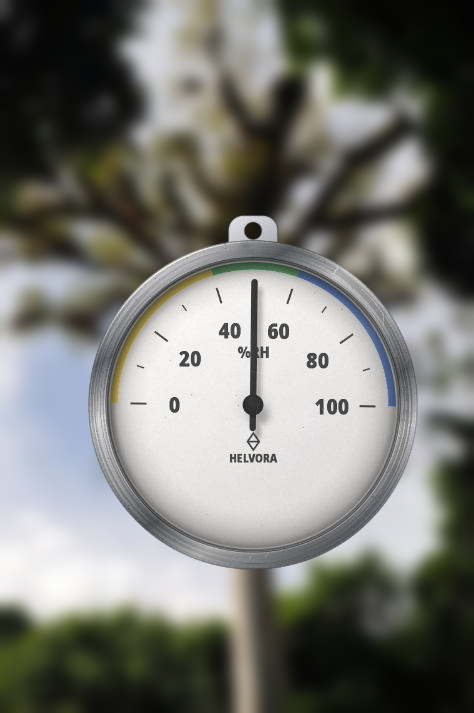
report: 50 (%)
